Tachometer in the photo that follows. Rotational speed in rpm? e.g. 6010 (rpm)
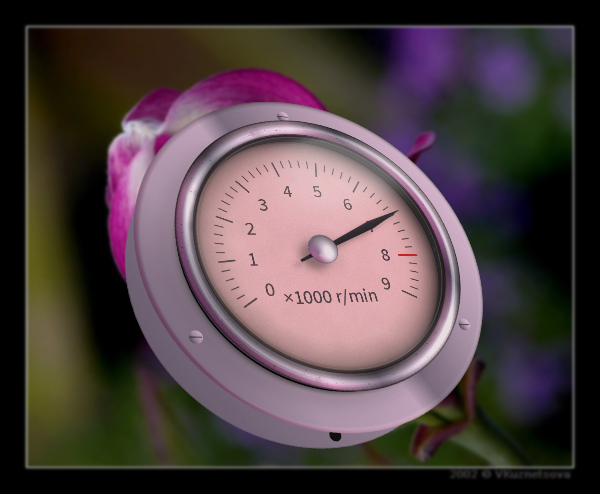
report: 7000 (rpm)
